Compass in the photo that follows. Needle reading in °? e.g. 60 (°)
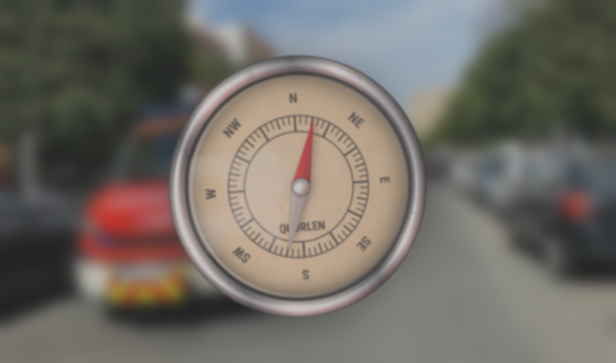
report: 15 (°)
